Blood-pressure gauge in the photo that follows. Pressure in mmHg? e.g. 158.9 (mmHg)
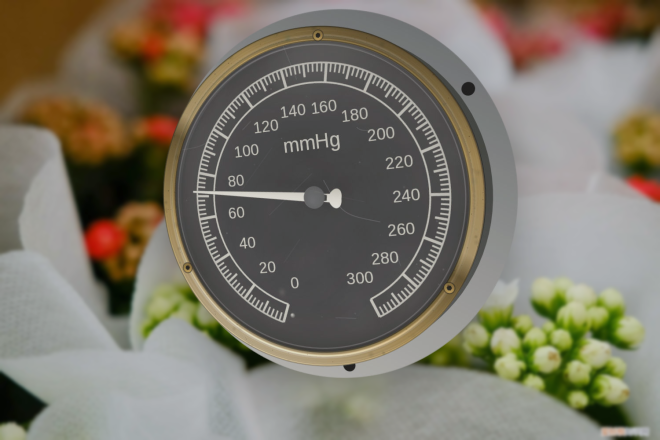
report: 72 (mmHg)
